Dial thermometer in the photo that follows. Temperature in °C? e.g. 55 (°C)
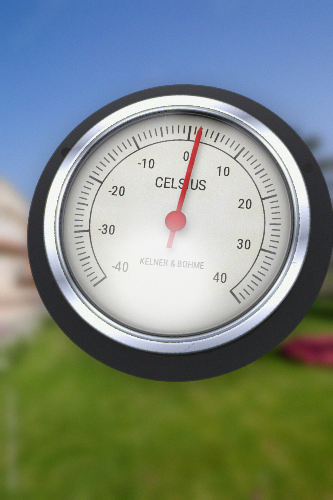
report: 2 (°C)
